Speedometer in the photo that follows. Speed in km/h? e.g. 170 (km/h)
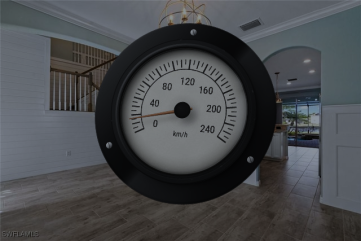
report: 15 (km/h)
